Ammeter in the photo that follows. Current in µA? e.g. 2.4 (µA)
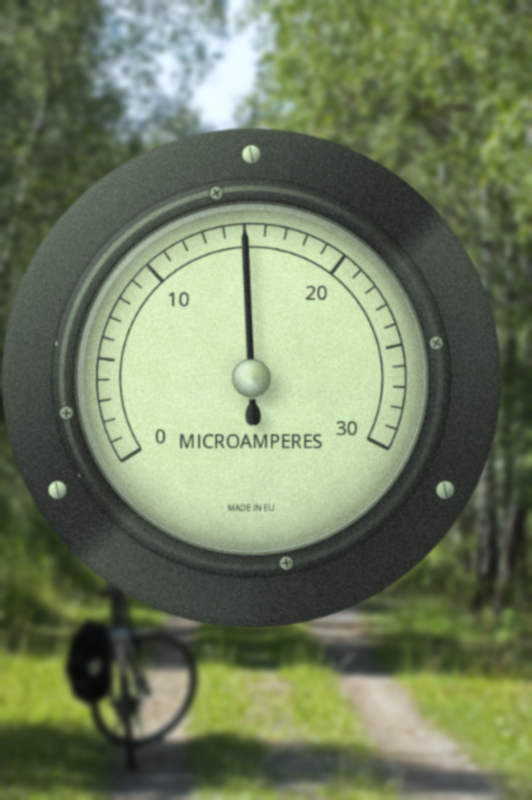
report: 15 (µA)
